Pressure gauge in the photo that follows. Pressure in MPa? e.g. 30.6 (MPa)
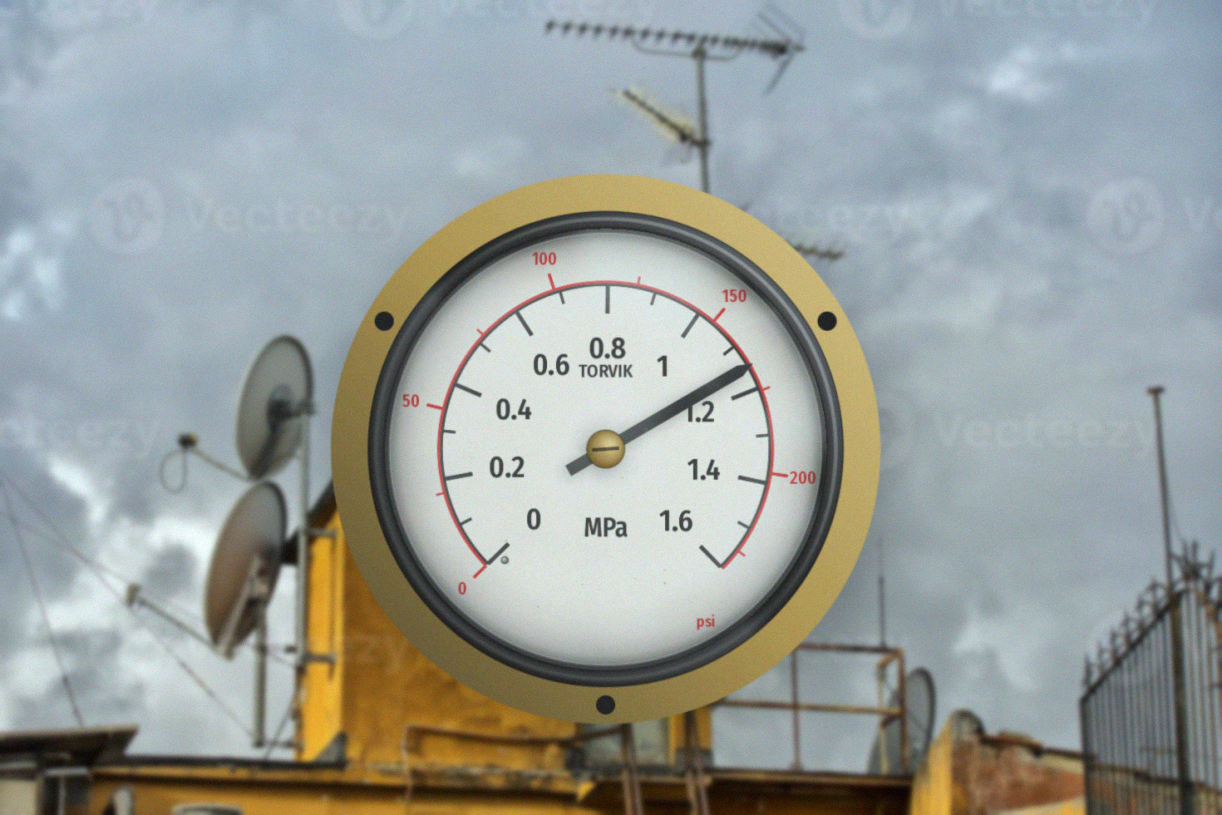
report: 1.15 (MPa)
